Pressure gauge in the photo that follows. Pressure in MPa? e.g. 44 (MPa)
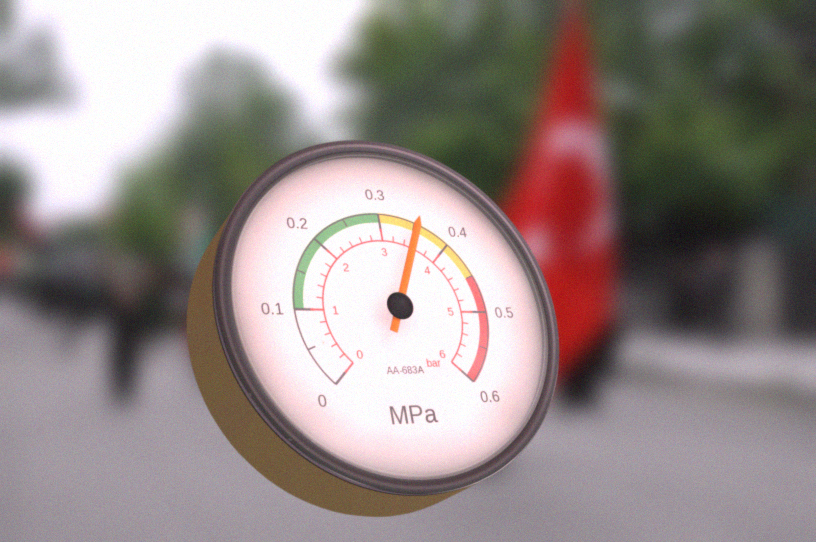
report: 0.35 (MPa)
